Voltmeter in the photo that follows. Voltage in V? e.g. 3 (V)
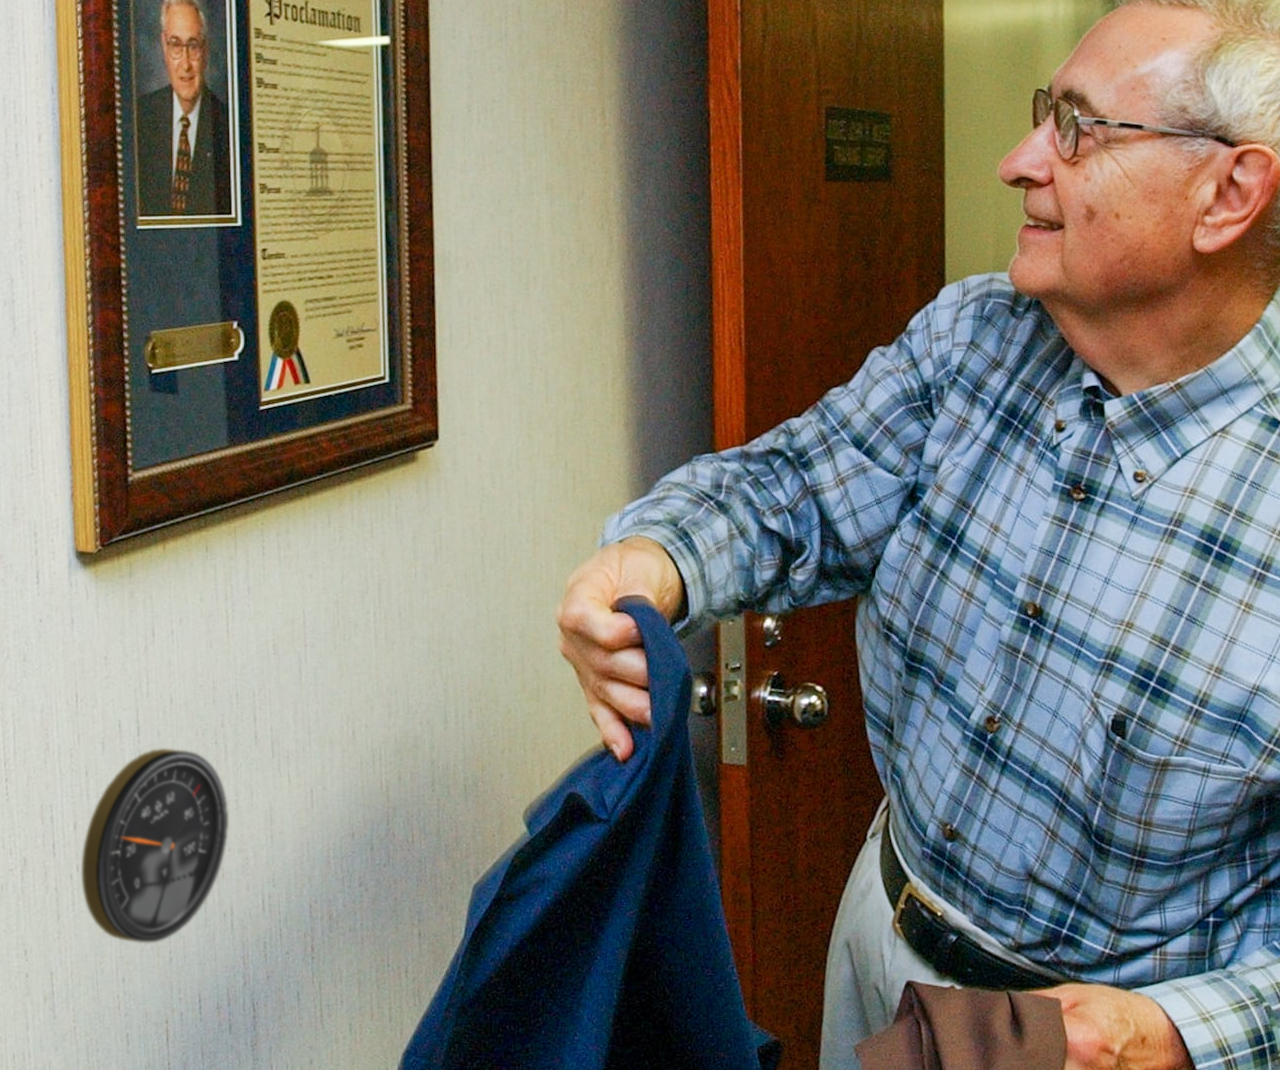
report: 25 (V)
